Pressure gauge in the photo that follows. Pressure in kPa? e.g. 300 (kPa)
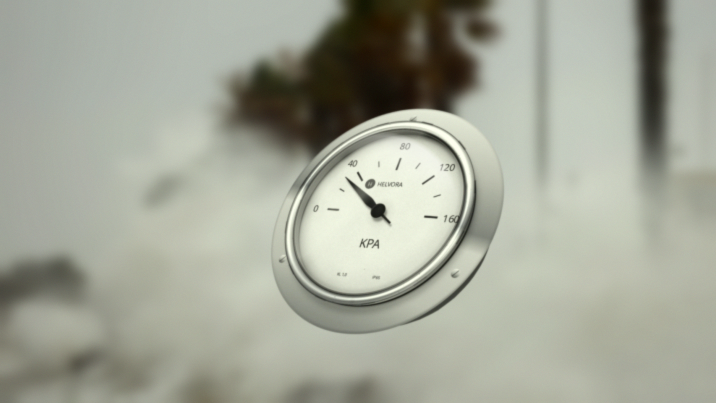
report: 30 (kPa)
